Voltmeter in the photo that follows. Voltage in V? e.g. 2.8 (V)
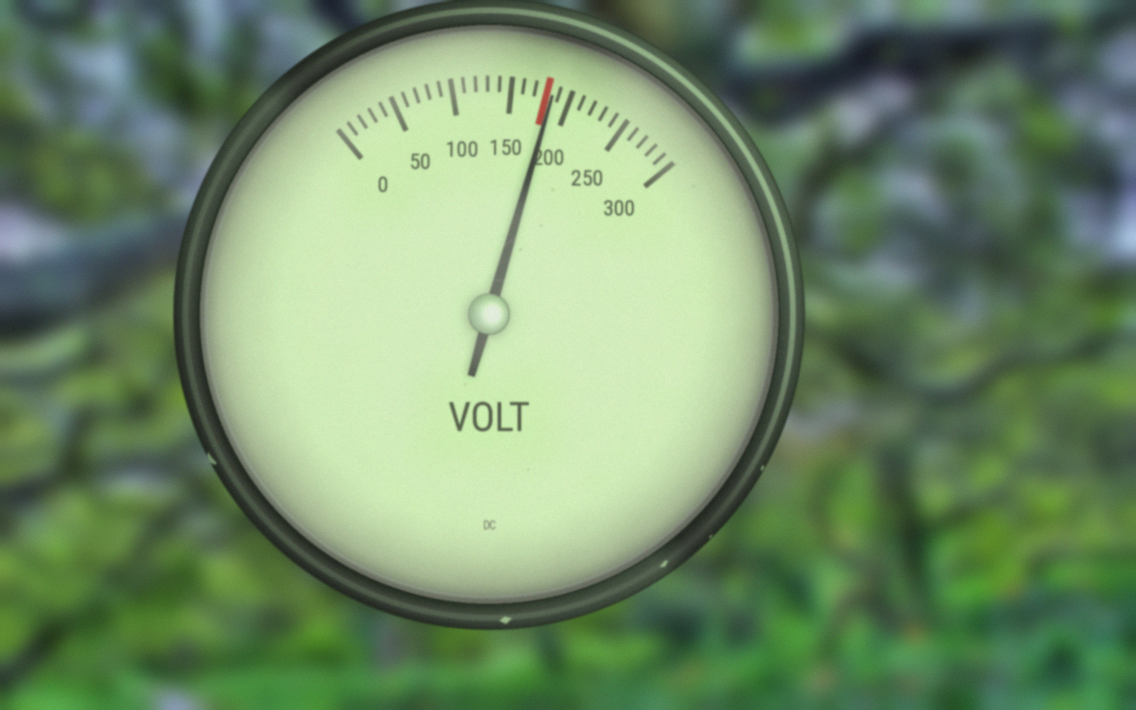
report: 185 (V)
